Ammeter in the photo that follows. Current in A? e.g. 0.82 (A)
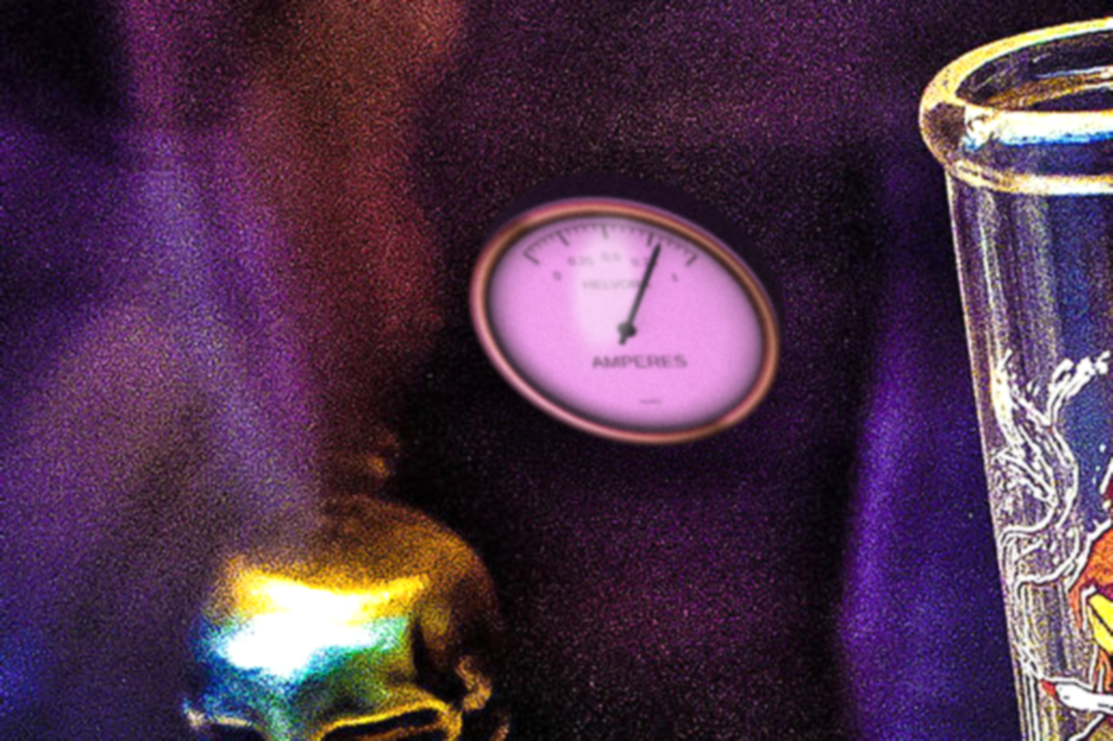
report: 0.8 (A)
